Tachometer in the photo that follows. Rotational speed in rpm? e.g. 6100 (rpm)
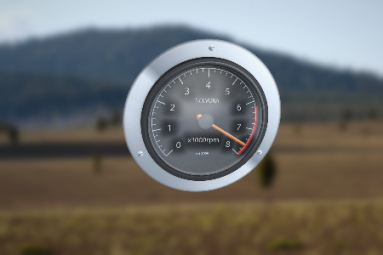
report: 7600 (rpm)
